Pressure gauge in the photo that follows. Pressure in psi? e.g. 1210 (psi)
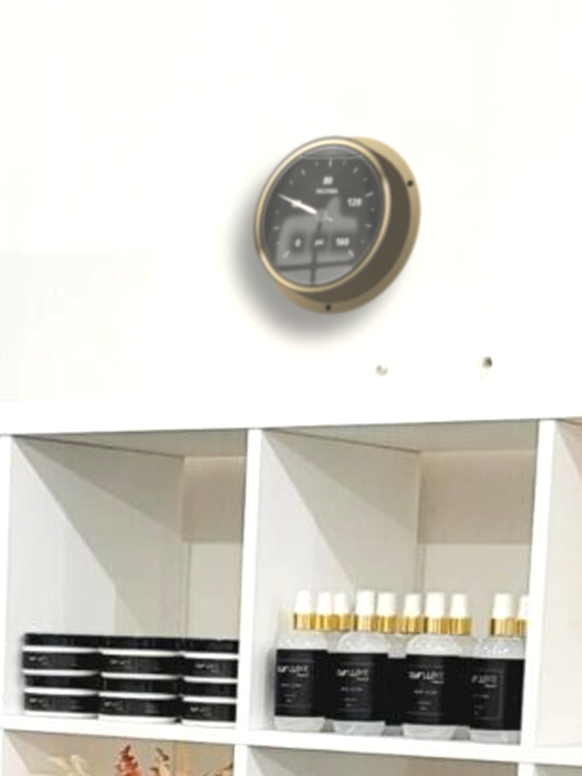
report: 40 (psi)
